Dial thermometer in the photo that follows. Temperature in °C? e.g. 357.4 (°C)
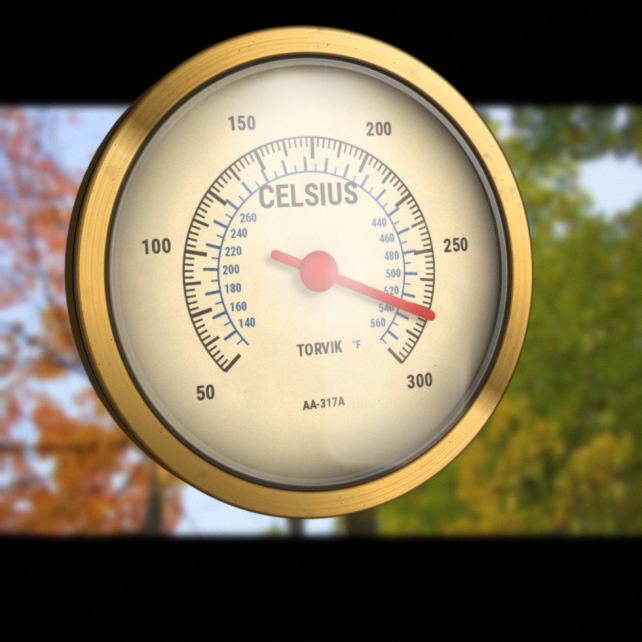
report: 277.5 (°C)
